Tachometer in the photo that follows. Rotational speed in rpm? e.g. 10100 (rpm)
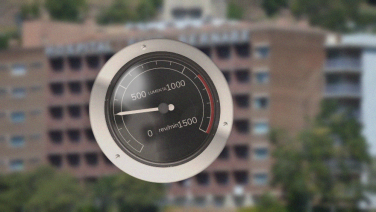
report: 300 (rpm)
